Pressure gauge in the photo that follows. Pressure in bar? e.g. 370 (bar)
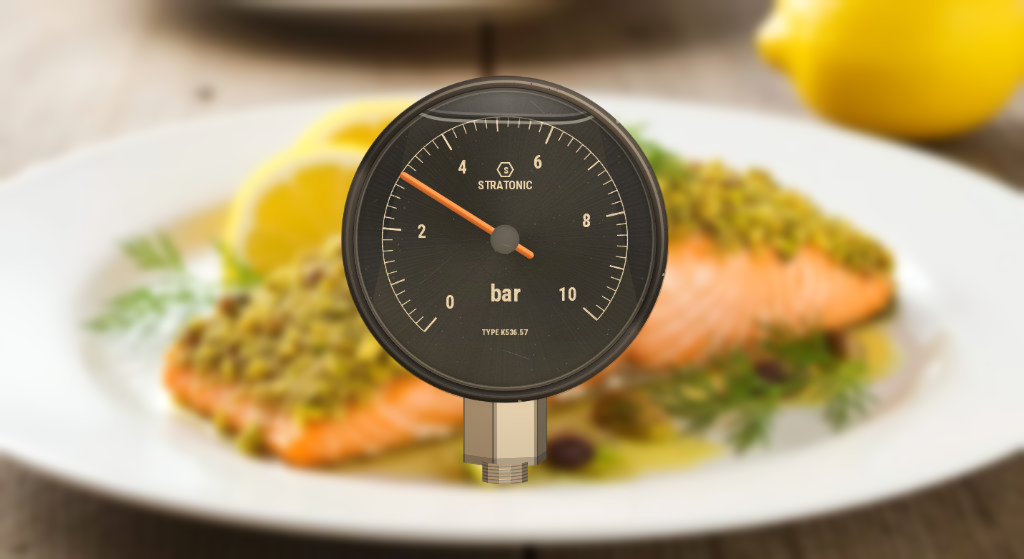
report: 3 (bar)
